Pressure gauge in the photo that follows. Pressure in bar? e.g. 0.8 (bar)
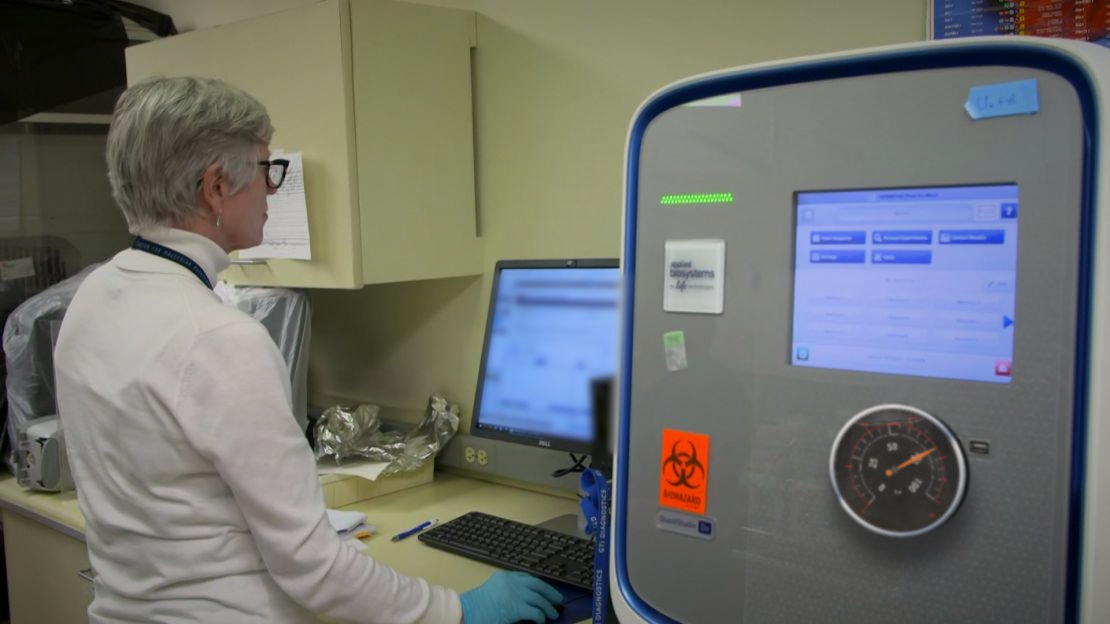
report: 75 (bar)
